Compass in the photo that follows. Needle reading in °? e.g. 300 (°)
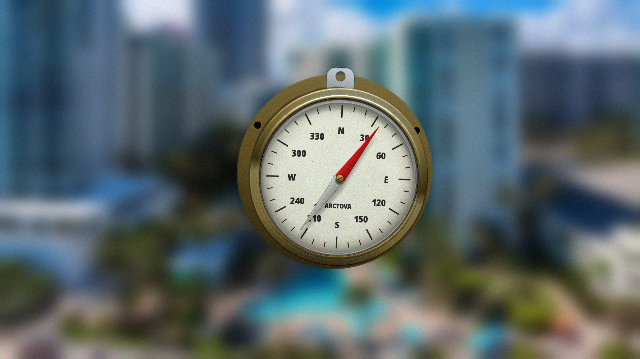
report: 35 (°)
